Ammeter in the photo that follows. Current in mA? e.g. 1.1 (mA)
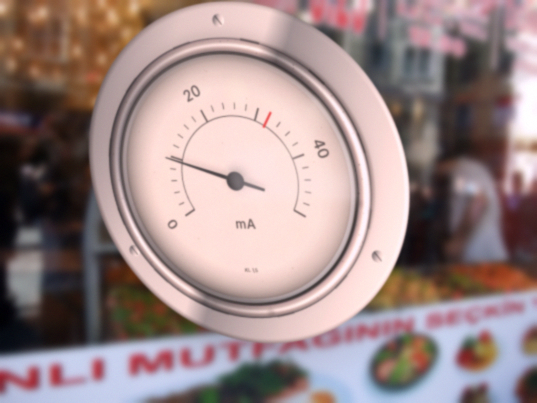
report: 10 (mA)
